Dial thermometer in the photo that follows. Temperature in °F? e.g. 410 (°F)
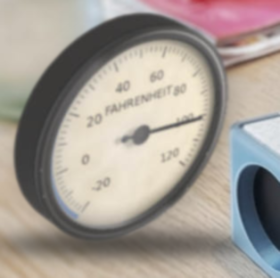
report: 100 (°F)
